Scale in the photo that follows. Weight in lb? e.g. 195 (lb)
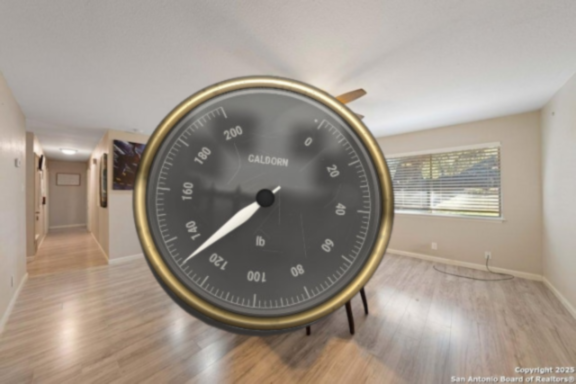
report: 130 (lb)
